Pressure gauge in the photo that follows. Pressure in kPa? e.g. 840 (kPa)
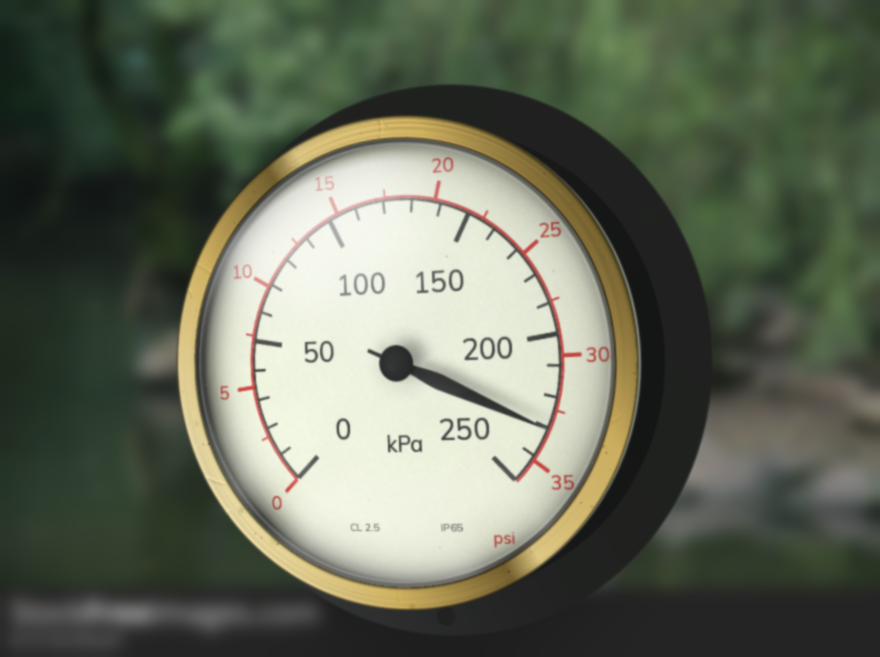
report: 230 (kPa)
